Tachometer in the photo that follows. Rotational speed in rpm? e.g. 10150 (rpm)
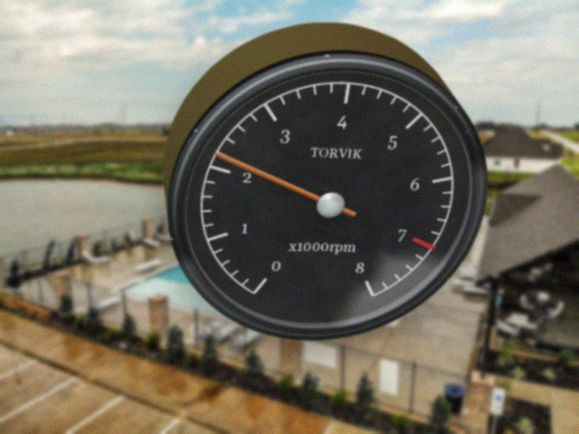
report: 2200 (rpm)
